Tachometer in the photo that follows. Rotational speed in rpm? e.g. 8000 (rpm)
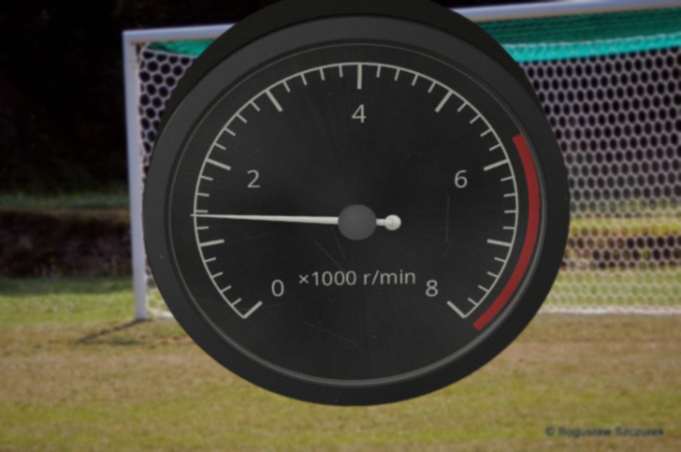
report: 1400 (rpm)
